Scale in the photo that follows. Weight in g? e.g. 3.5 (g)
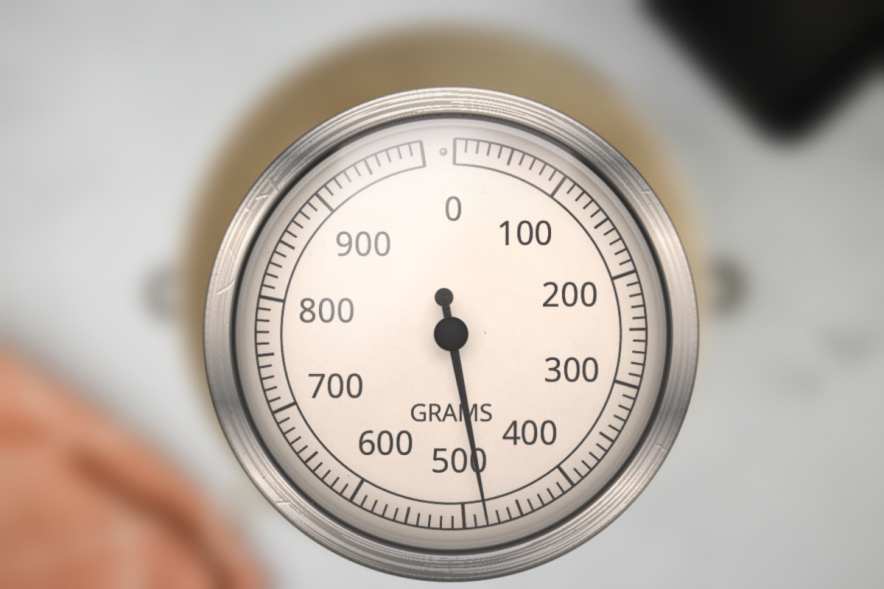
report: 480 (g)
